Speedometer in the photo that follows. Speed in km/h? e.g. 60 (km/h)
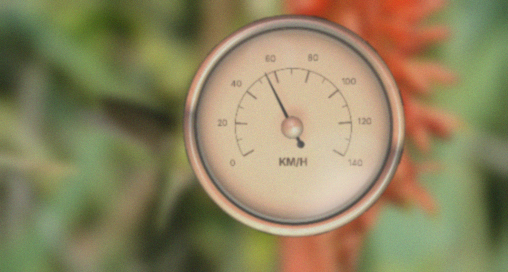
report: 55 (km/h)
